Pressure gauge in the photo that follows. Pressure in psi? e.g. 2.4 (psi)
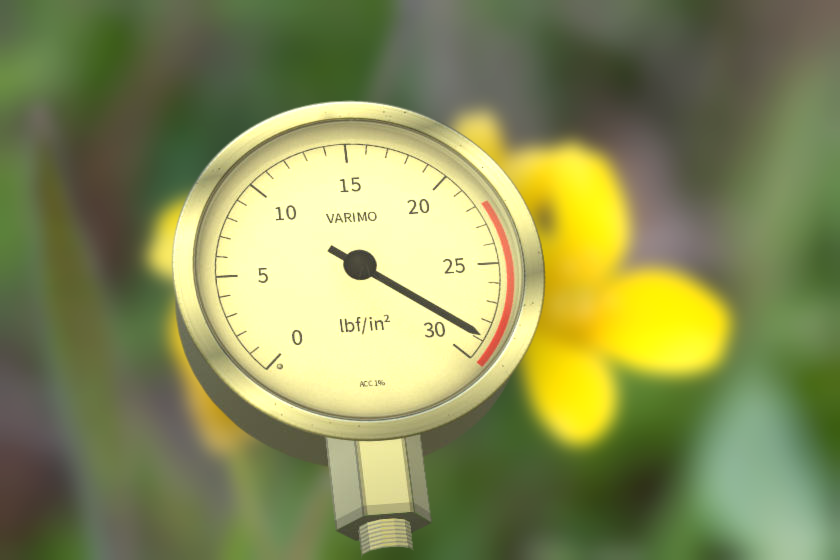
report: 29 (psi)
